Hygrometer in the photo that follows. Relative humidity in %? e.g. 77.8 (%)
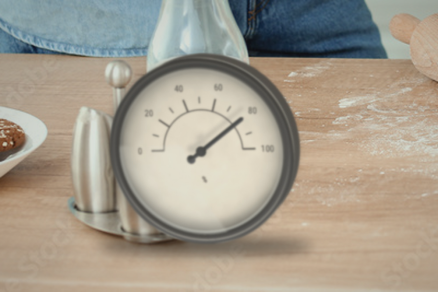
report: 80 (%)
